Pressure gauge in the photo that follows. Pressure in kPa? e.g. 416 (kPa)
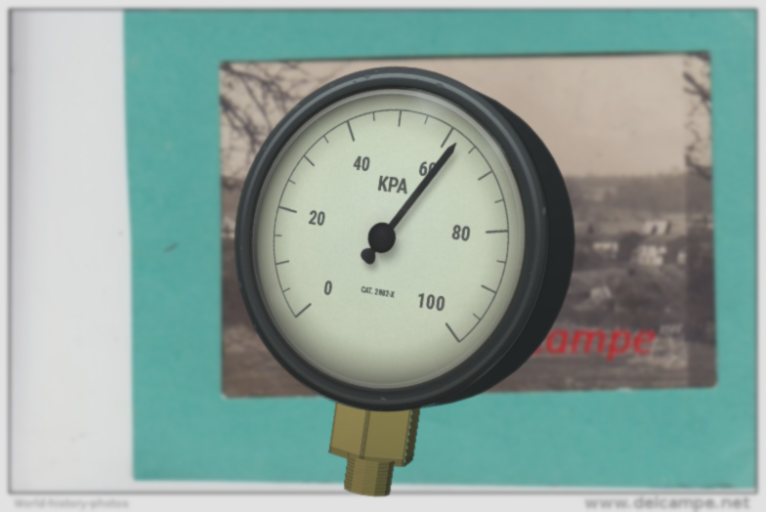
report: 62.5 (kPa)
